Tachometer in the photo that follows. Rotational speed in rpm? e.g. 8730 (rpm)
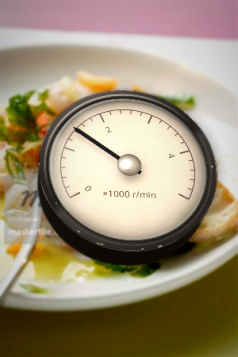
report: 1400 (rpm)
